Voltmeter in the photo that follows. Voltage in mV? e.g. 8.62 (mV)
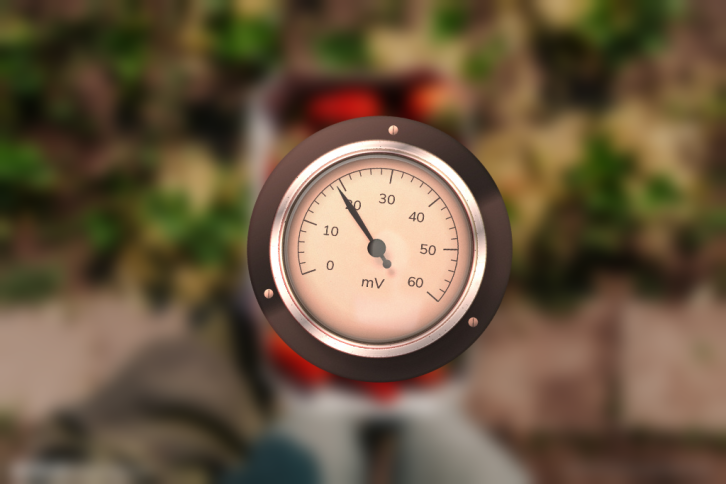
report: 19 (mV)
